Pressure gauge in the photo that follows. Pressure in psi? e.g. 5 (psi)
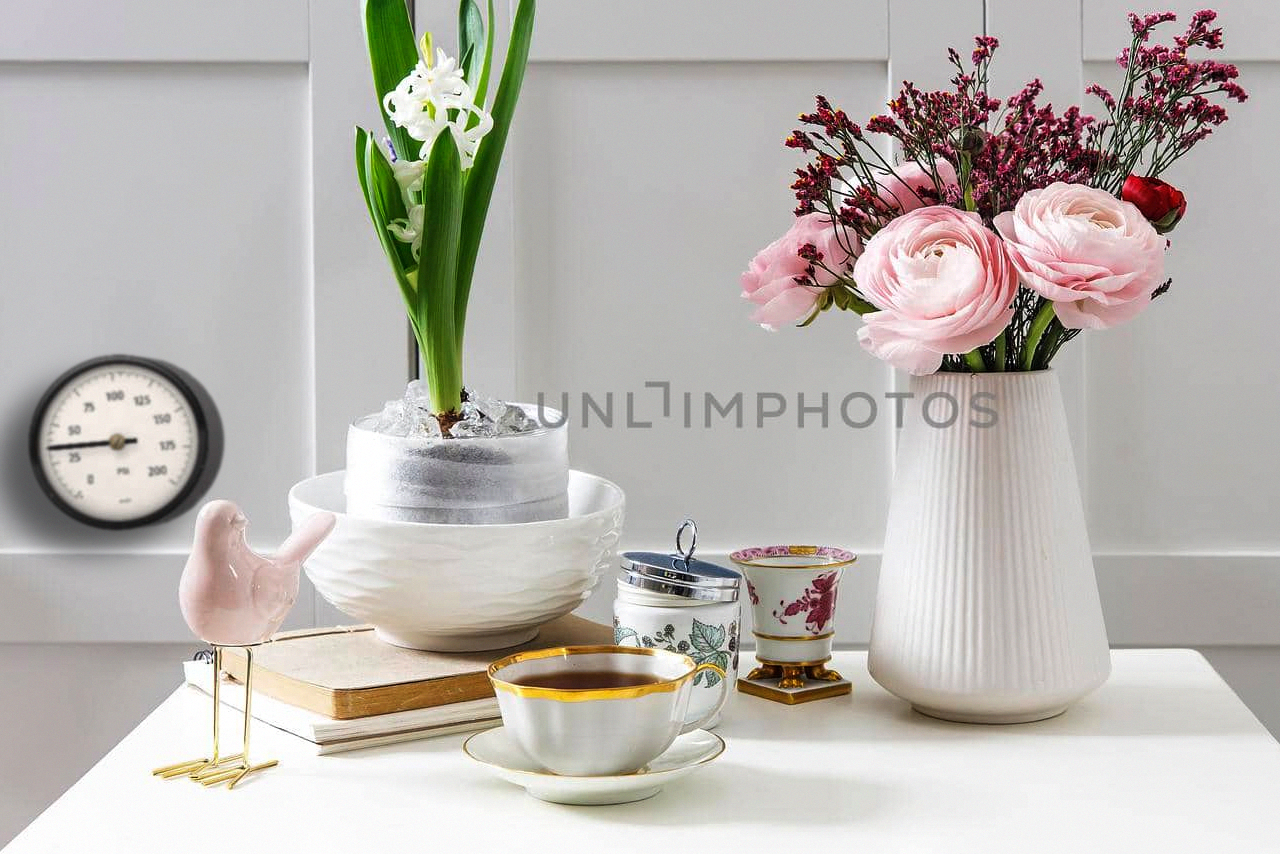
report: 35 (psi)
